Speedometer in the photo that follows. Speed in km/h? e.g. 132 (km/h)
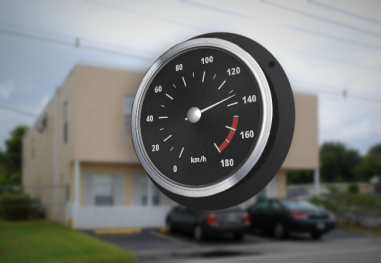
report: 135 (km/h)
